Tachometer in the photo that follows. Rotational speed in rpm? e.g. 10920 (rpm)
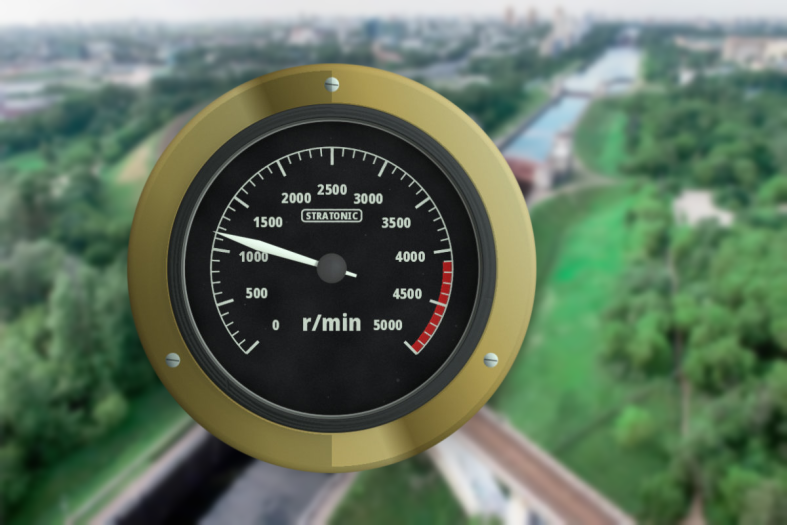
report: 1150 (rpm)
